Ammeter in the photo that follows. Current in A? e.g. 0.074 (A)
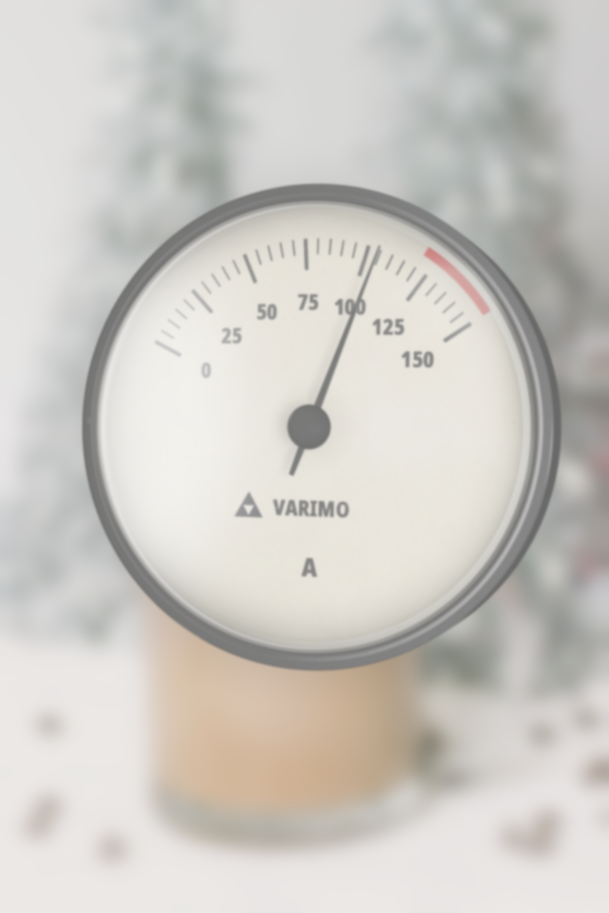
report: 105 (A)
